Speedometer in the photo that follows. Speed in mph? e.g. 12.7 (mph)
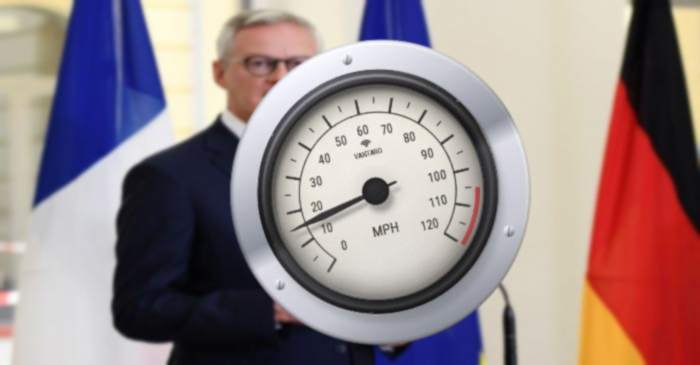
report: 15 (mph)
